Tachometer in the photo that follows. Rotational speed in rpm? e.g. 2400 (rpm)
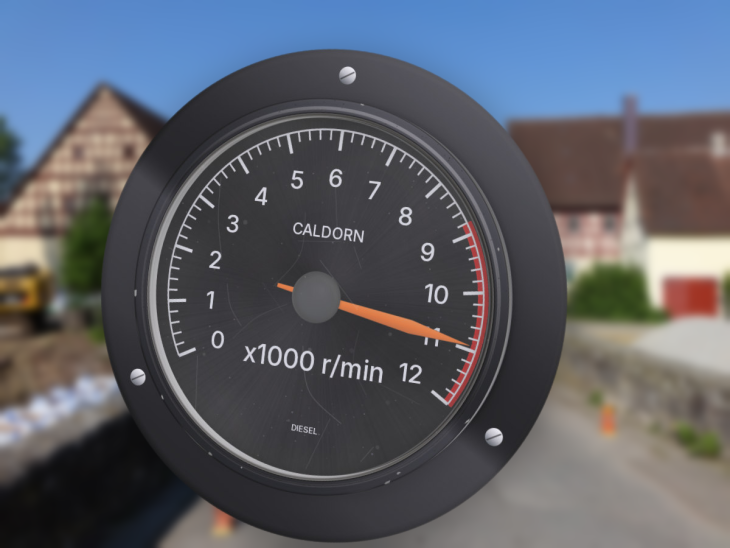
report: 10900 (rpm)
